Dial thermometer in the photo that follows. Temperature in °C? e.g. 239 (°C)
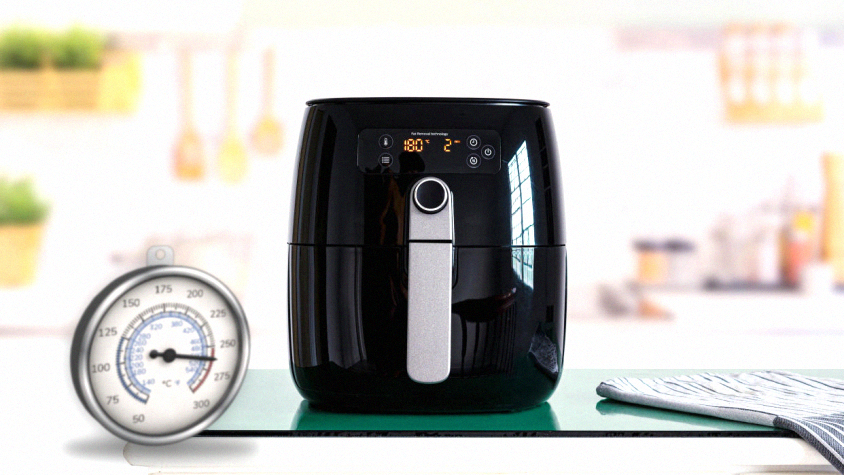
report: 262.5 (°C)
